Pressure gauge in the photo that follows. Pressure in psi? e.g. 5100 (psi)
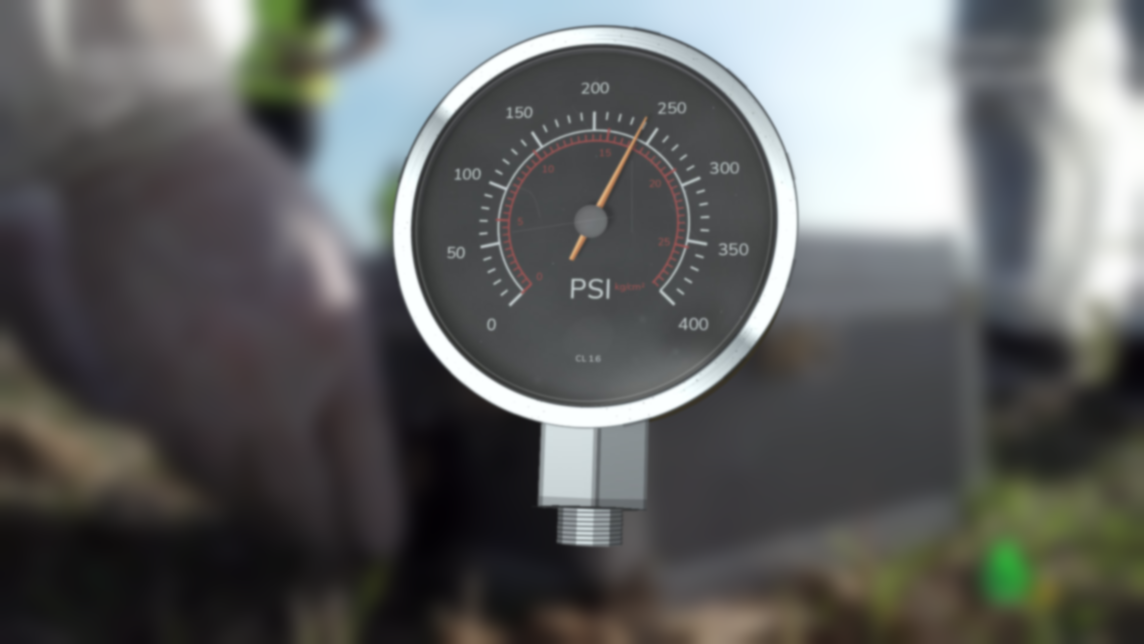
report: 240 (psi)
